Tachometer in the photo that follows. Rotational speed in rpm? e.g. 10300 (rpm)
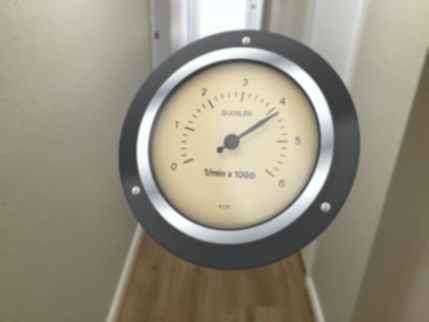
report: 4200 (rpm)
